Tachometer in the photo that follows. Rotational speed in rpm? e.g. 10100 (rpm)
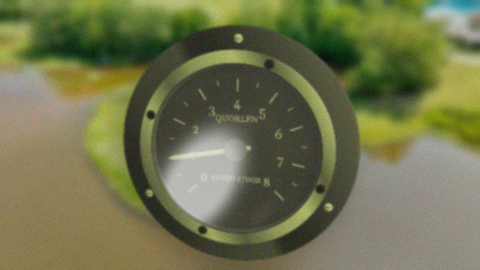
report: 1000 (rpm)
